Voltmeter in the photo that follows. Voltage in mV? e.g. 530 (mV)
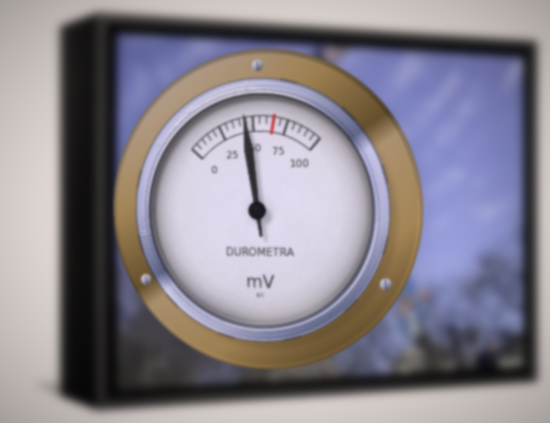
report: 45 (mV)
